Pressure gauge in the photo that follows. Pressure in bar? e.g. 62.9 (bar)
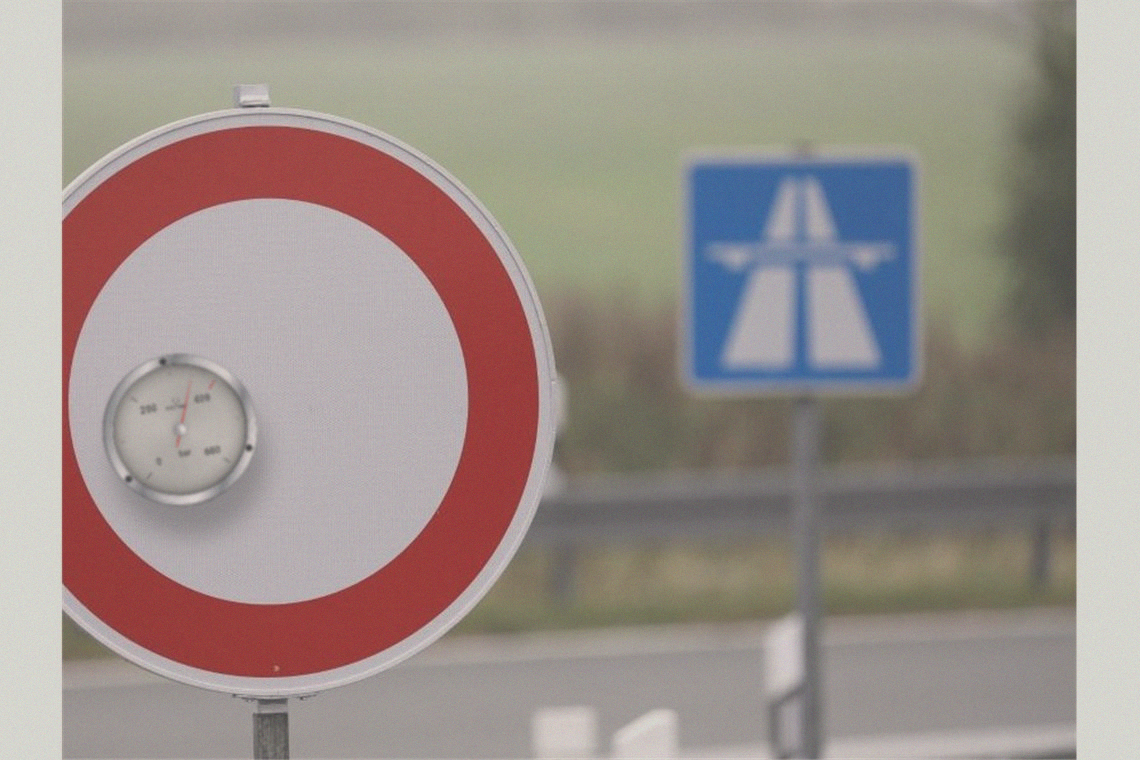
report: 350 (bar)
